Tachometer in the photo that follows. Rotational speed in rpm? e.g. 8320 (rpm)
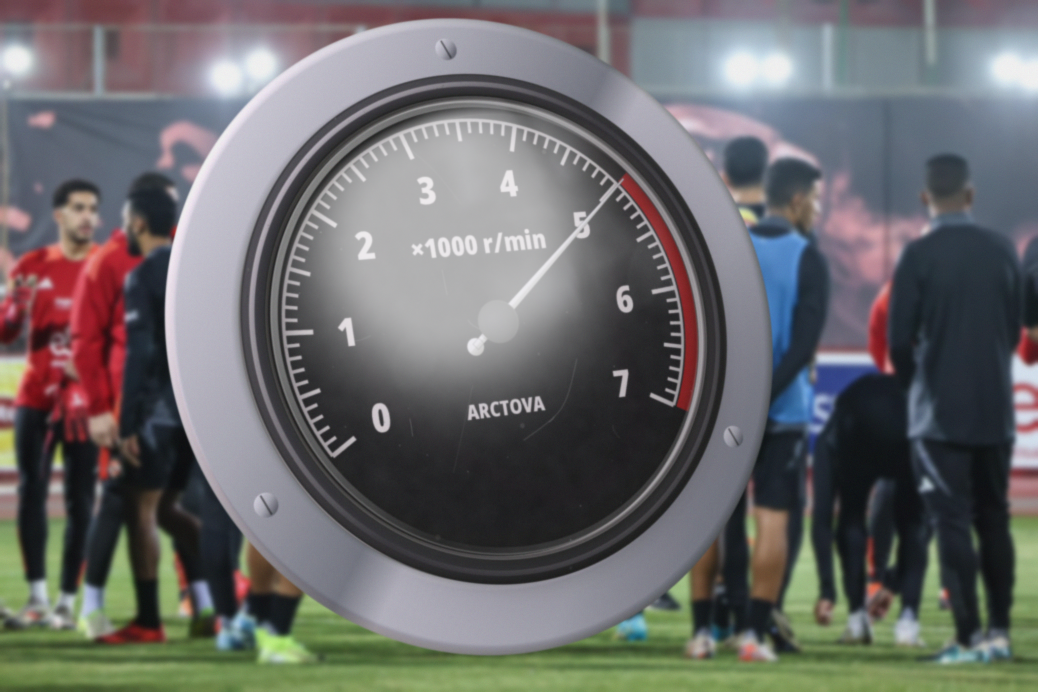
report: 5000 (rpm)
